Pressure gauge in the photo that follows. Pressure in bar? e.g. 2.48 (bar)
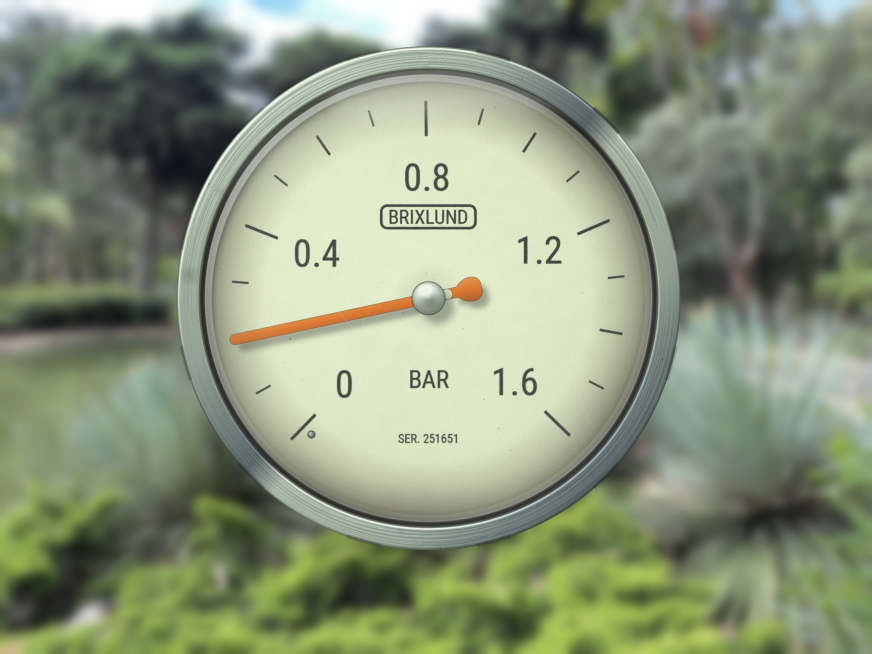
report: 0.2 (bar)
